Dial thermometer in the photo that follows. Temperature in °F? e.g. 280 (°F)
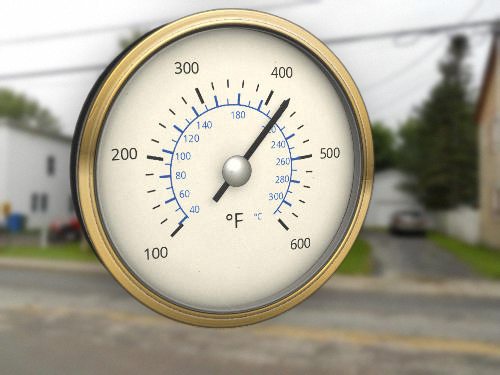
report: 420 (°F)
